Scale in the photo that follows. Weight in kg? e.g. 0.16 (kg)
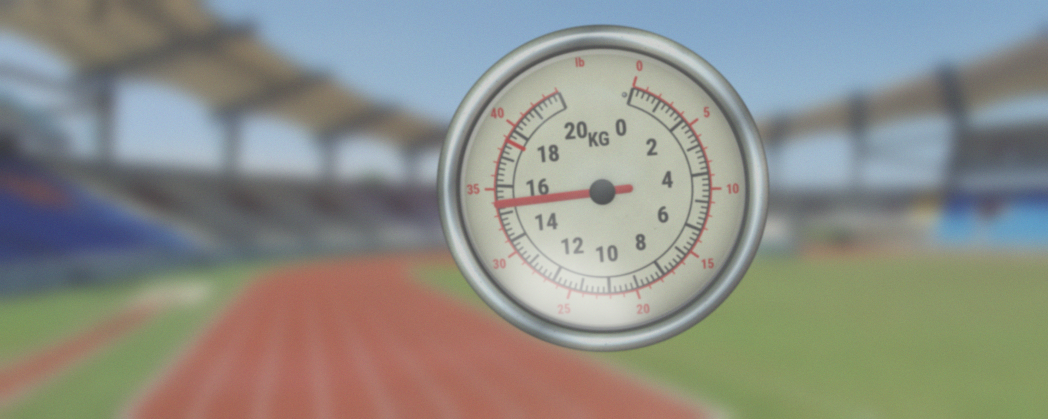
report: 15.4 (kg)
